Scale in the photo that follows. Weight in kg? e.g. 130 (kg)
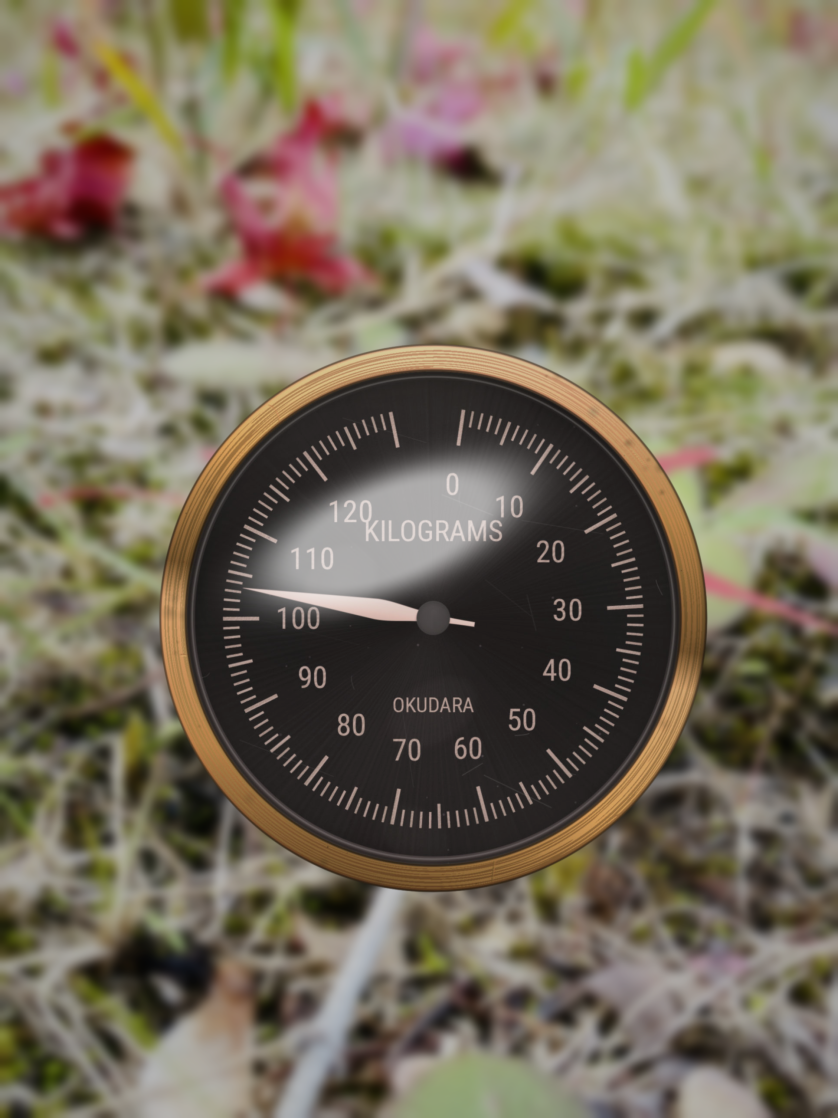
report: 103.5 (kg)
